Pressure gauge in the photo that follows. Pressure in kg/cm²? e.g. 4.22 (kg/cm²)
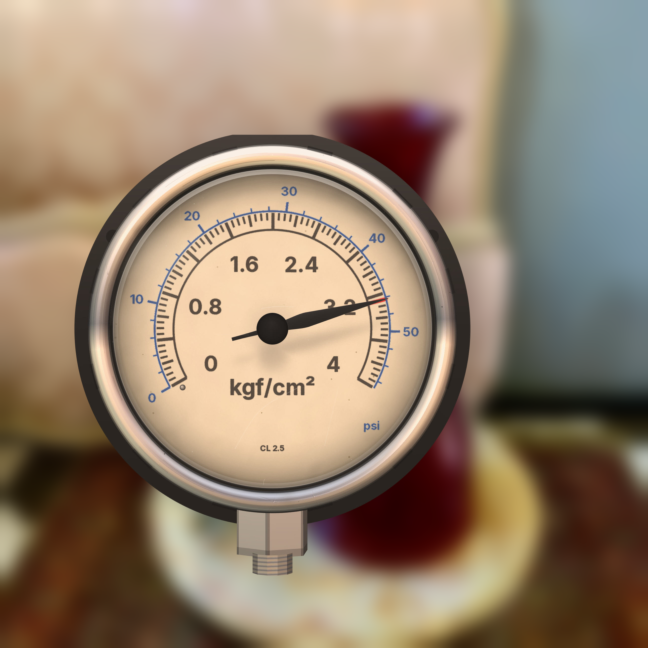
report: 3.25 (kg/cm²)
